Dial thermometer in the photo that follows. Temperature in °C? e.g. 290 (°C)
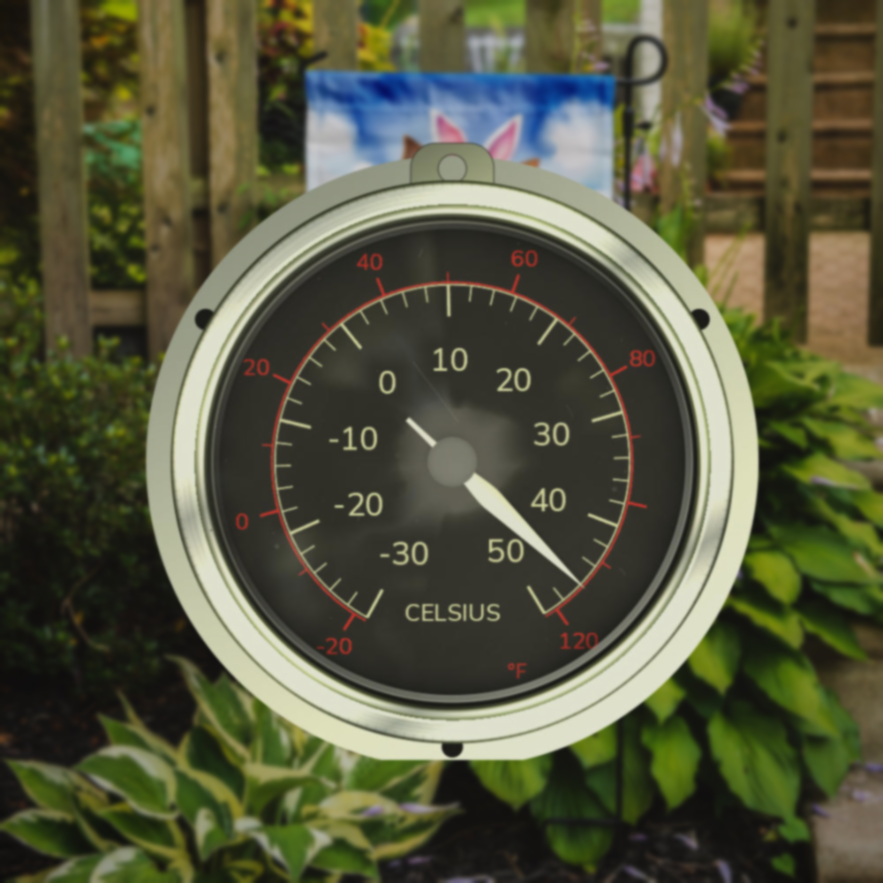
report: 46 (°C)
